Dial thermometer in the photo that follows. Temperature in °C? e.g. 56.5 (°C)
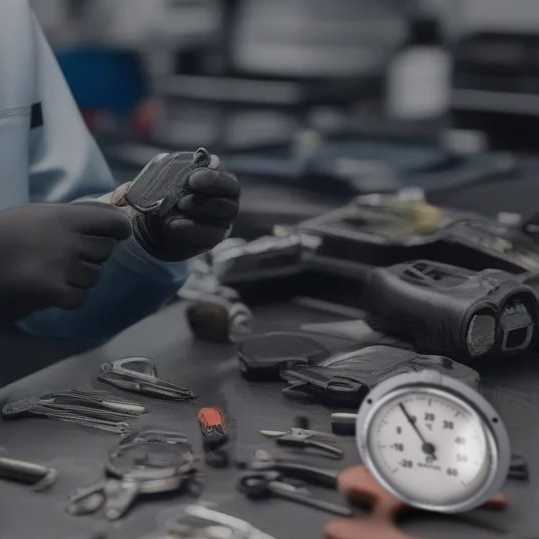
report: 10 (°C)
